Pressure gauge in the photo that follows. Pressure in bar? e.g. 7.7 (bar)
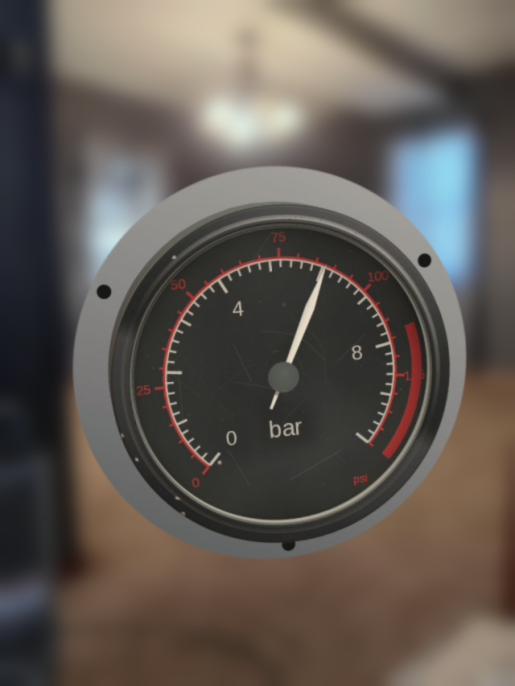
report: 6 (bar)
